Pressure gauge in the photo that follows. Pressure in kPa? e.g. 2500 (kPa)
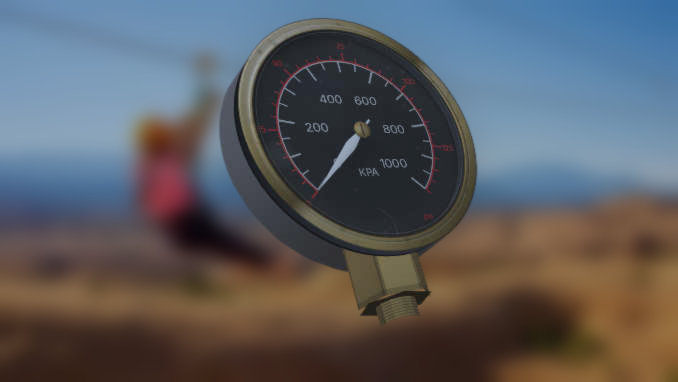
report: 0 (kPa)
